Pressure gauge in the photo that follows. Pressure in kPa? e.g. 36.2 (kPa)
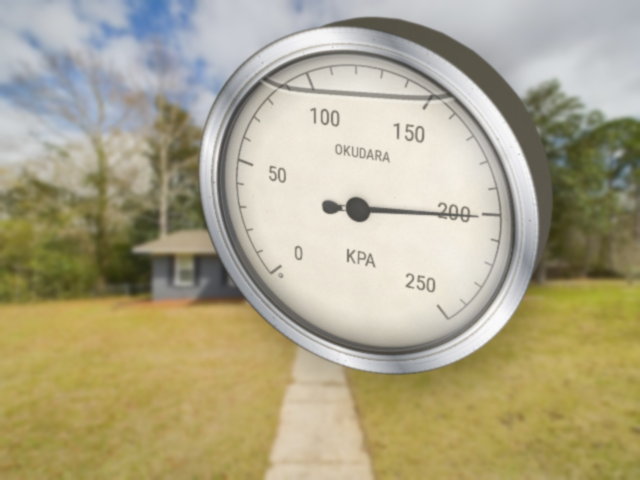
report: 200 (kPa)
